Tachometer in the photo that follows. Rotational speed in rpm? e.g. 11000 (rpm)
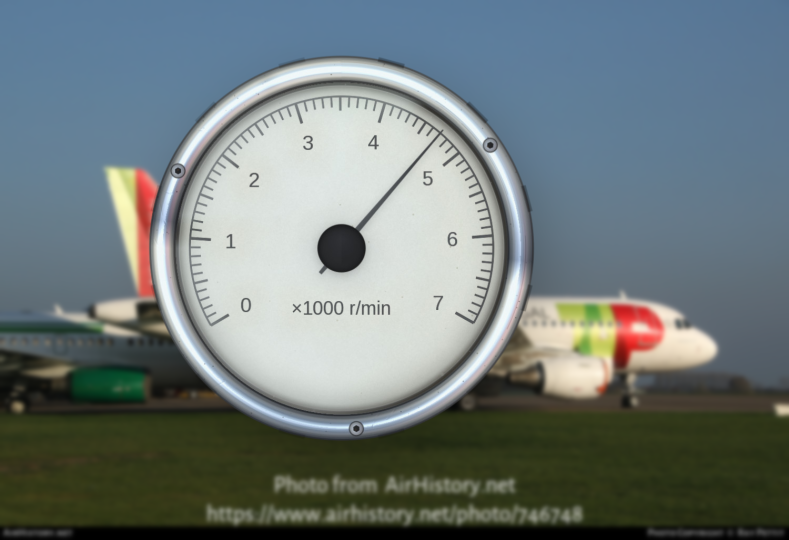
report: 4700 (rpm)
